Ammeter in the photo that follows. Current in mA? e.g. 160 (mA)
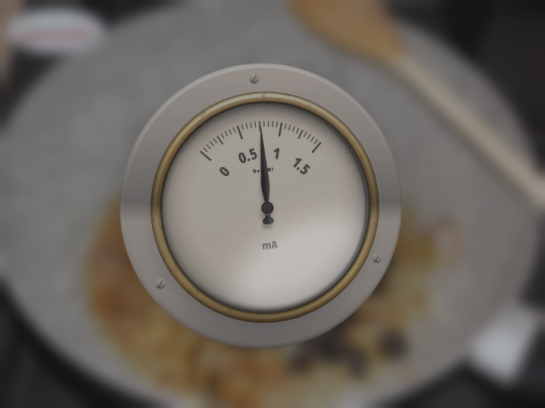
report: 0.75 (mA)
